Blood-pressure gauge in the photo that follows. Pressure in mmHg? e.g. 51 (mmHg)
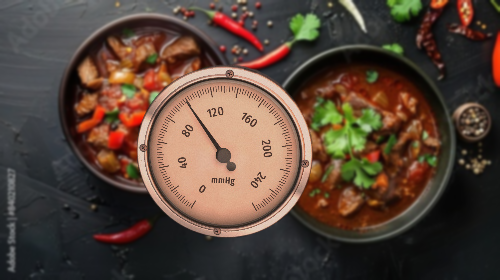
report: 100 (mmHg)
